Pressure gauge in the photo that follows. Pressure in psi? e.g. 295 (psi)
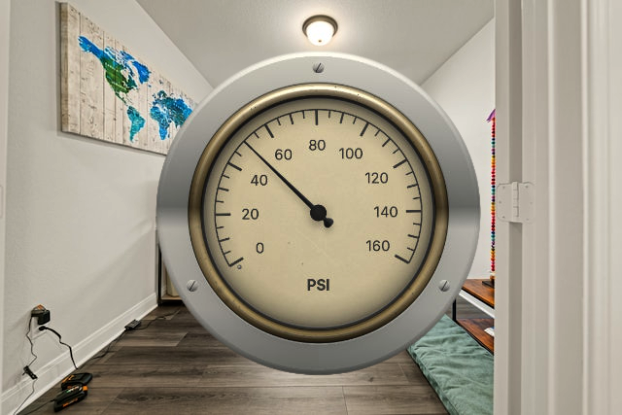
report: 50 (psi)
